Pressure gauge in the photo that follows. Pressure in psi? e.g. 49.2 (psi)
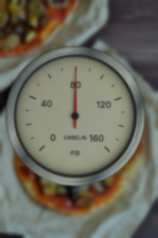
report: 80 (psi)
